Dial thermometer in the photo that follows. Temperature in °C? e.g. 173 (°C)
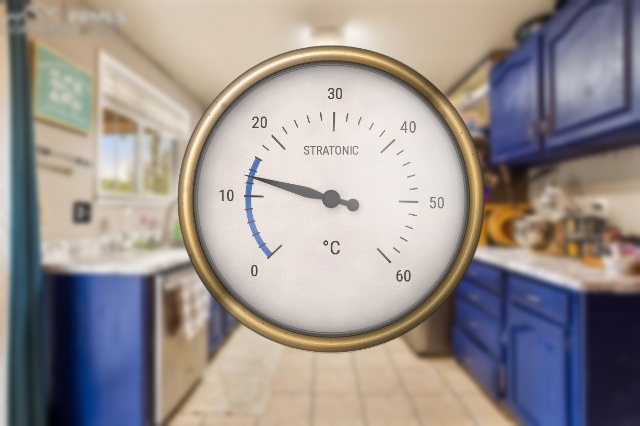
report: 13 (°C)
